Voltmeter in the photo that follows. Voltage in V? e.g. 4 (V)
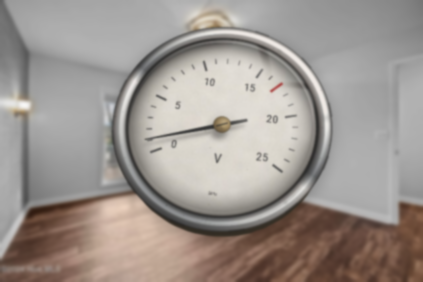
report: 1 (V)
